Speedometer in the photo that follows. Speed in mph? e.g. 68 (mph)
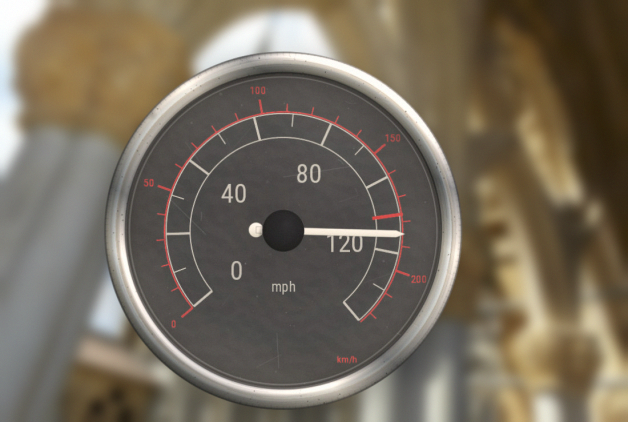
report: 115 (mph)
